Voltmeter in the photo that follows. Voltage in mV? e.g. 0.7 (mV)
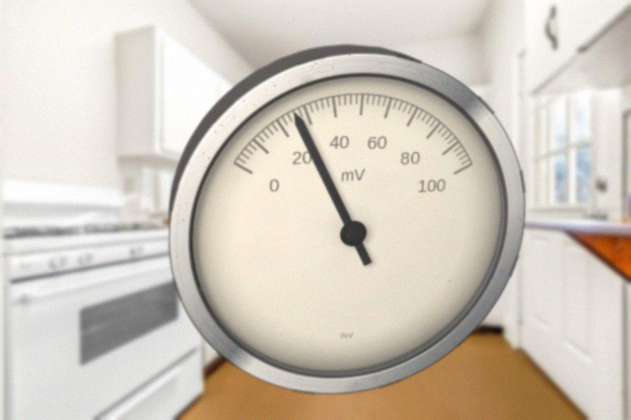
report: 26 (mV)
